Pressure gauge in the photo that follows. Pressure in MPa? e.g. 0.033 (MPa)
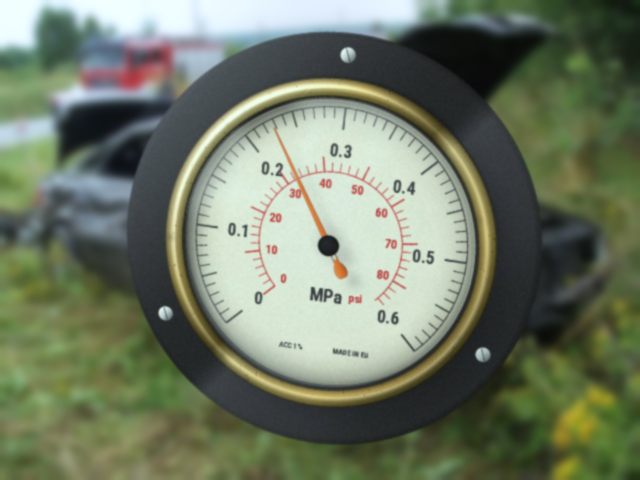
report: 0.23 (MPa)
